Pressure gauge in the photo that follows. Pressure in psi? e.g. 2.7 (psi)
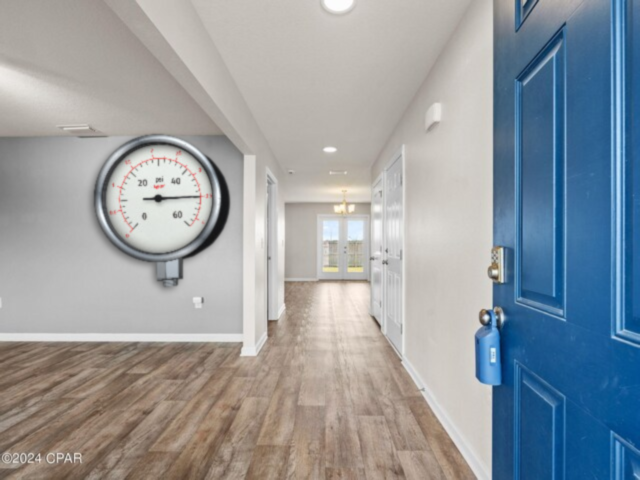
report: 50 (psi)
